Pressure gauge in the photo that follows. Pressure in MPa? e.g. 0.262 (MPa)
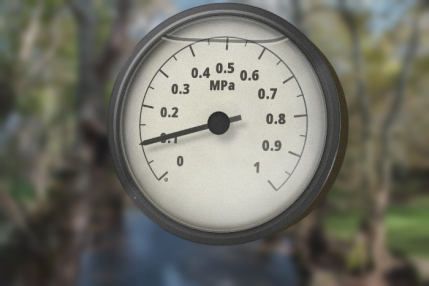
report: 0.1 (MPa)
